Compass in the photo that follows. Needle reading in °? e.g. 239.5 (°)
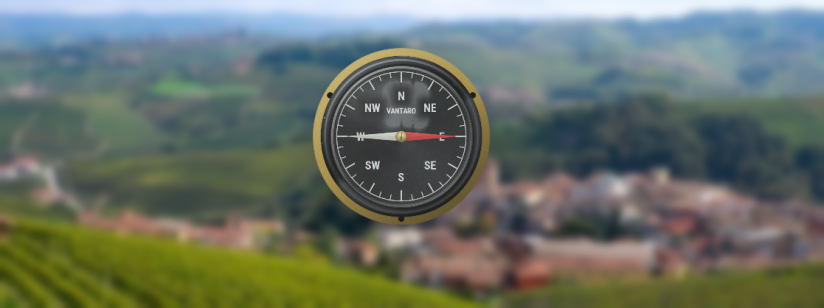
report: 90 (°)
